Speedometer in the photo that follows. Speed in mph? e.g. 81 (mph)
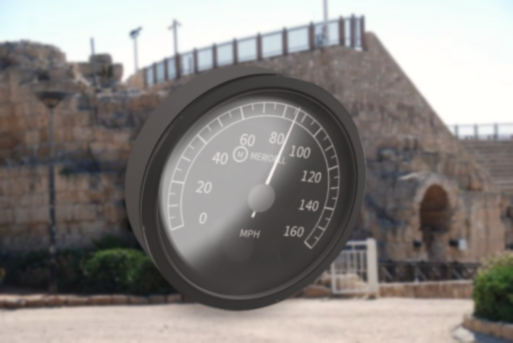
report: 85 (mph)
